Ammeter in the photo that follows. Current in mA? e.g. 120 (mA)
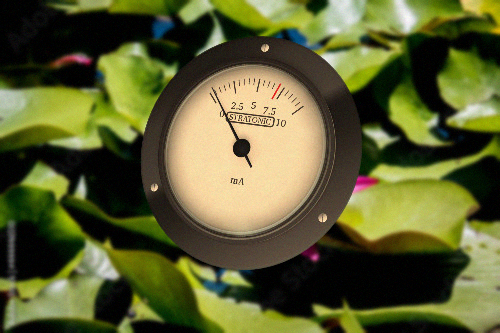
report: 0.5 (mA)
